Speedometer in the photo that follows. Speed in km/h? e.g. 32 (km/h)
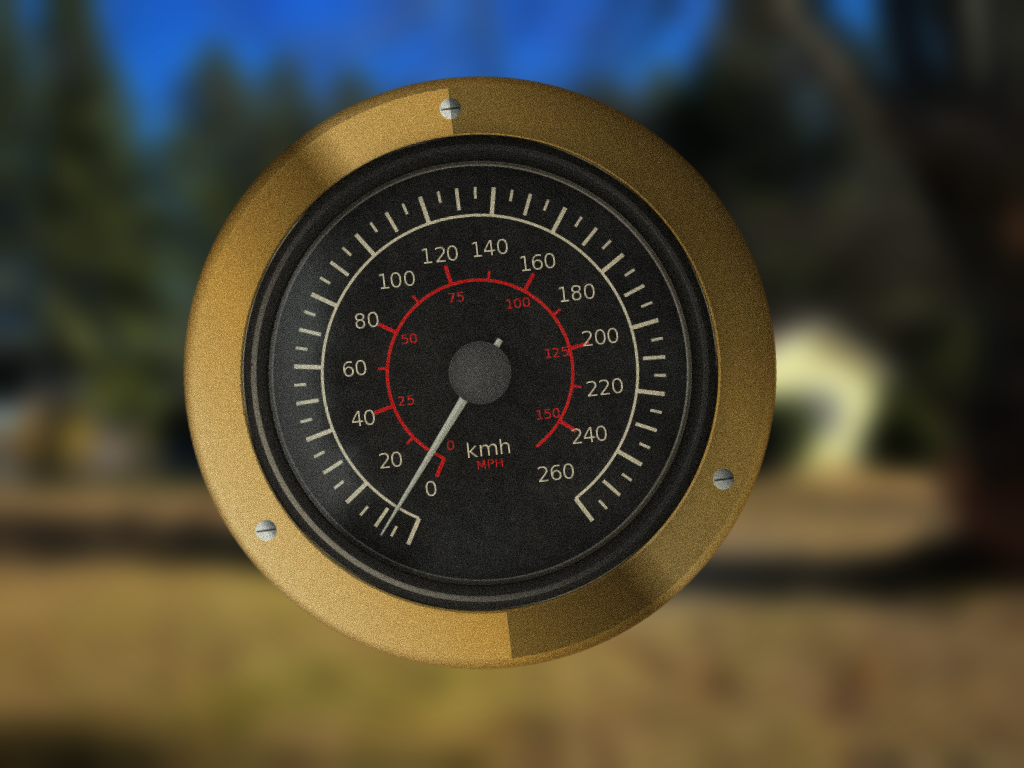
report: 7.5 (km/h)
